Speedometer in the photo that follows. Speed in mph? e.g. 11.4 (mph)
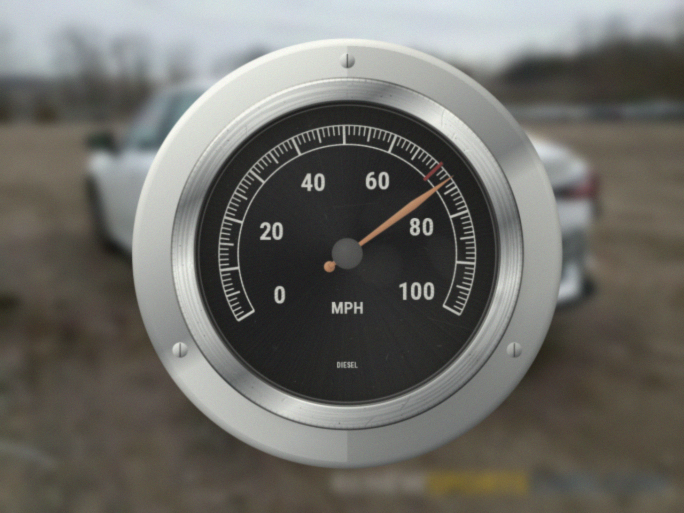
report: 73 (mph)
